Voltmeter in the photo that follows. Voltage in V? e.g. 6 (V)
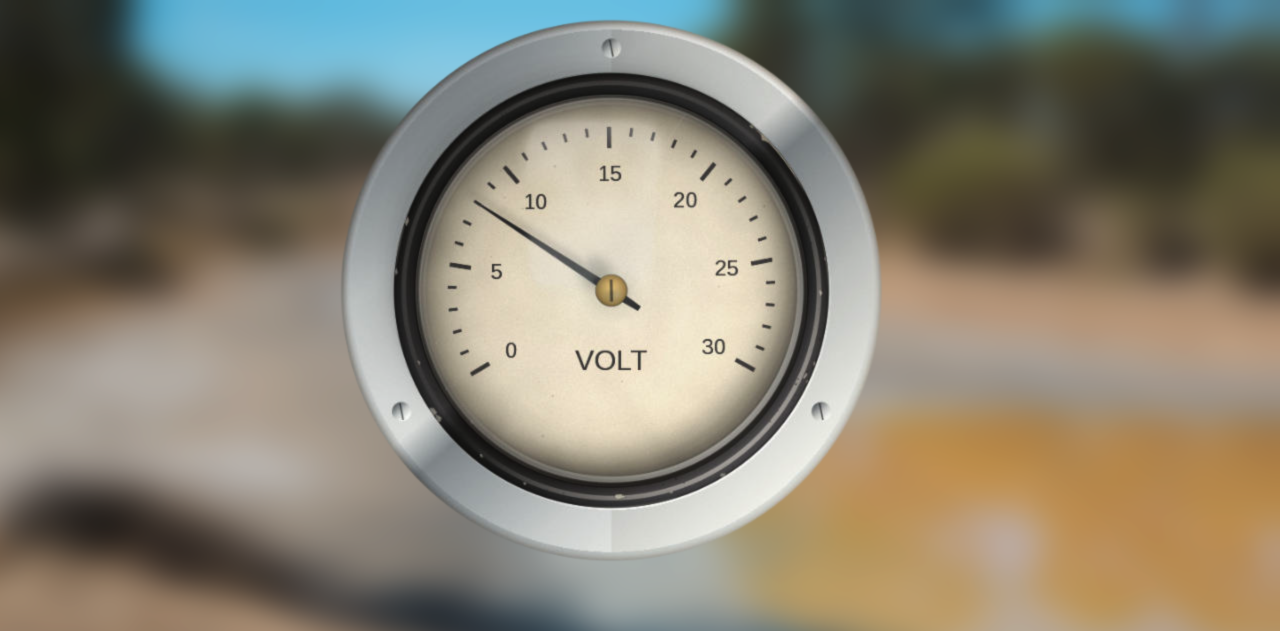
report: 8 (V)
